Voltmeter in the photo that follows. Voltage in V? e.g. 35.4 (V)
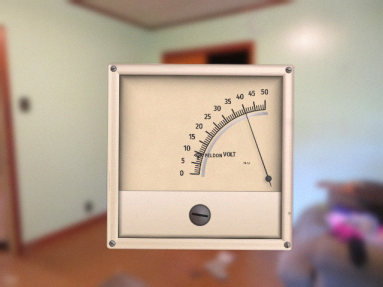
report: 40 (V)
